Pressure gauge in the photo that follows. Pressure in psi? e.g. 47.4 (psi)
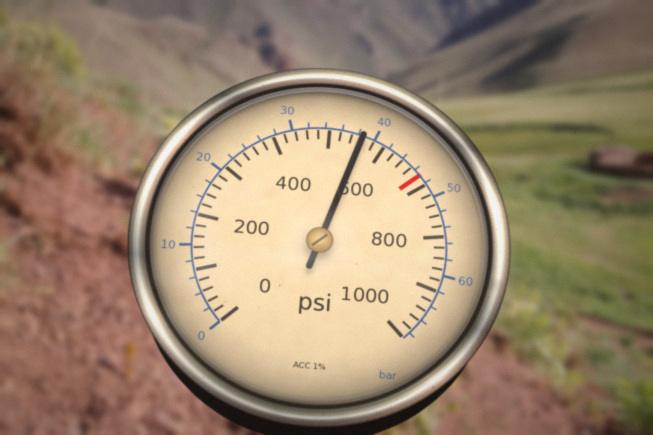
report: 560 (psi)
